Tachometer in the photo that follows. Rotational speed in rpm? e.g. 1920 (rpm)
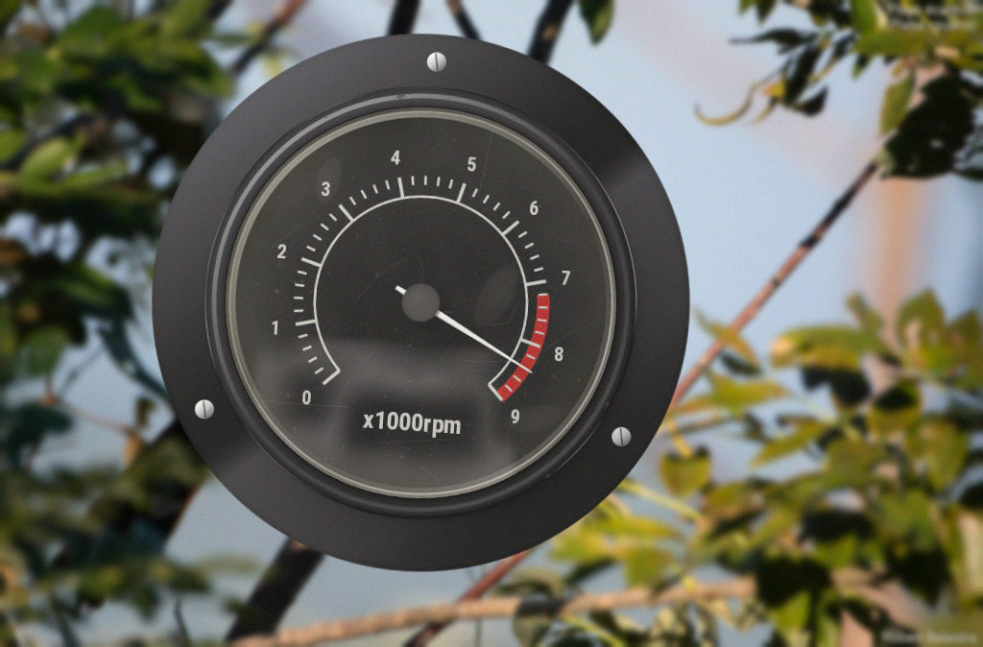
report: 8400 (rpm)
